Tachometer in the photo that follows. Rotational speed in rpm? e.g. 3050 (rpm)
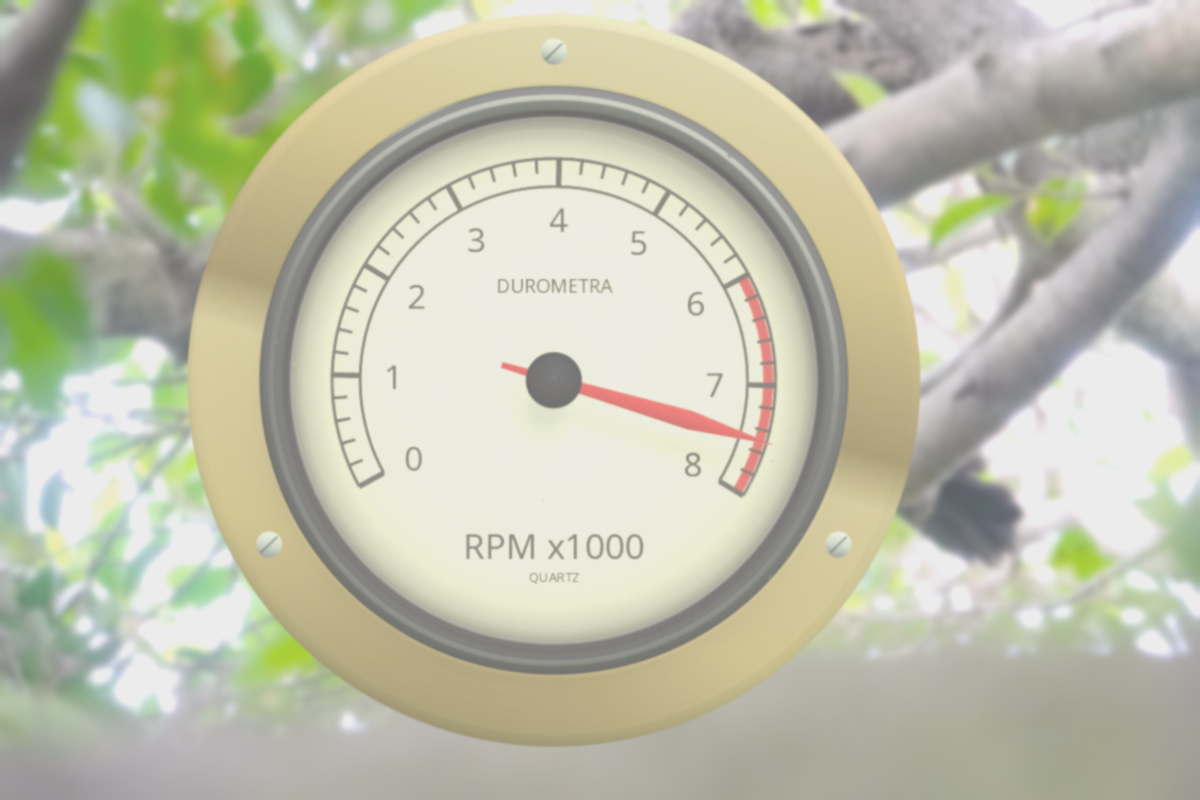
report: 7500 (rpm)
